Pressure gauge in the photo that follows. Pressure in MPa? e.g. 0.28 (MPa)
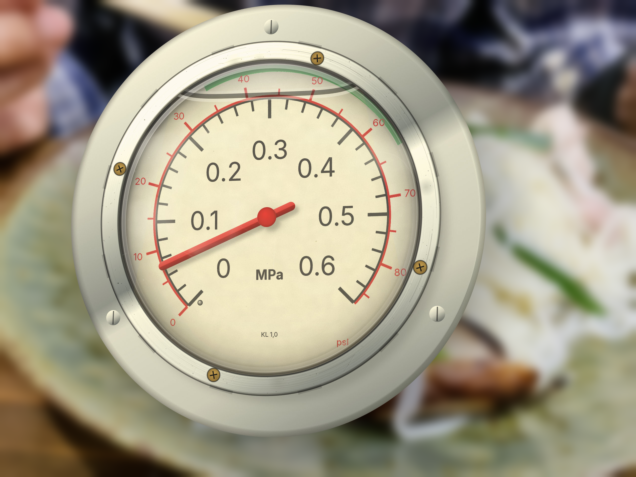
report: 0.05 (MPa)
